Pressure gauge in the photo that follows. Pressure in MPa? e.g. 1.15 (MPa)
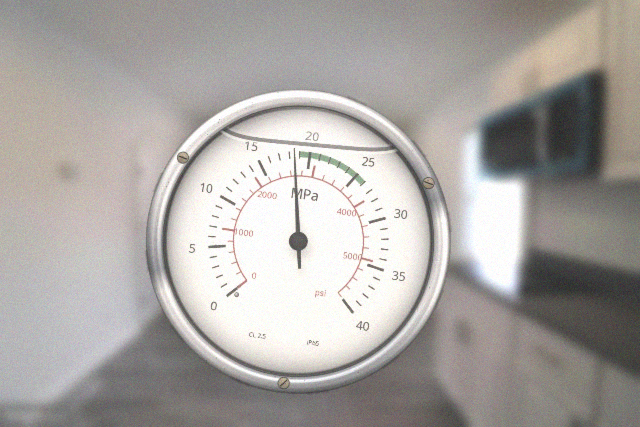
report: 18.5 (MPa)
